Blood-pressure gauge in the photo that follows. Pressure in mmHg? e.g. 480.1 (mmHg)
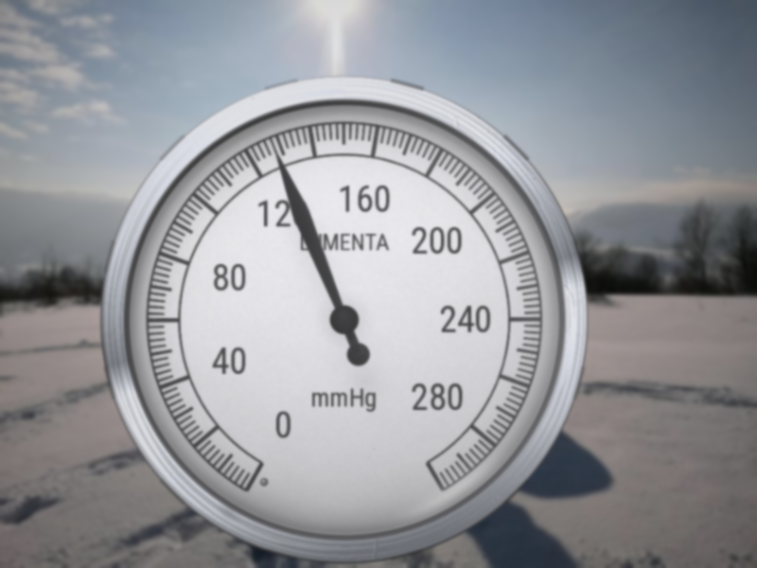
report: 128 (mmHg)
